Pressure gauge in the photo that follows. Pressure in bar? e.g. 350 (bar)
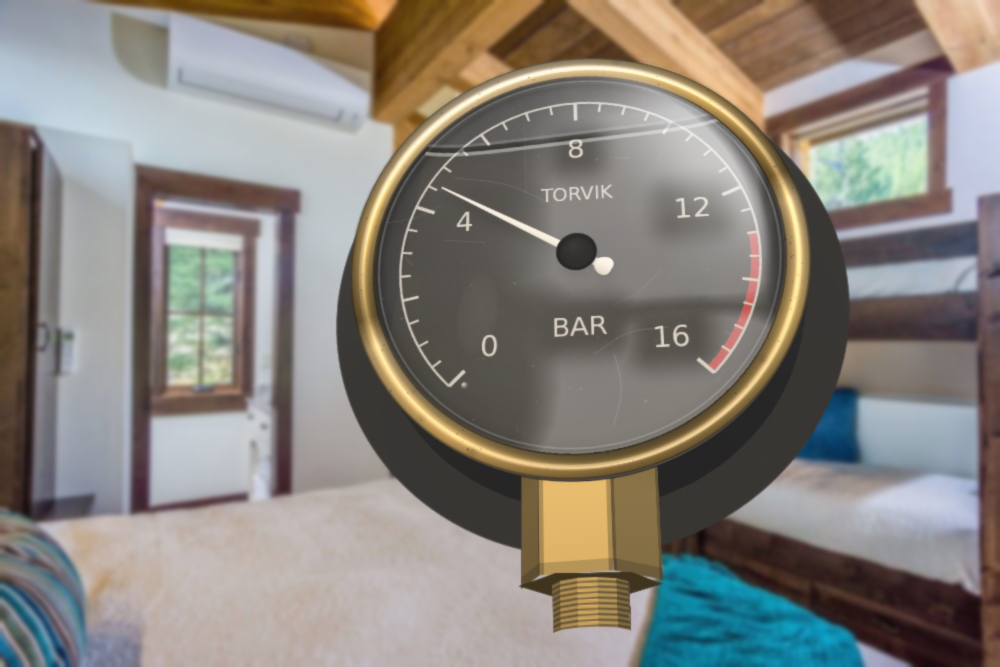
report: 4.5 (bar)
